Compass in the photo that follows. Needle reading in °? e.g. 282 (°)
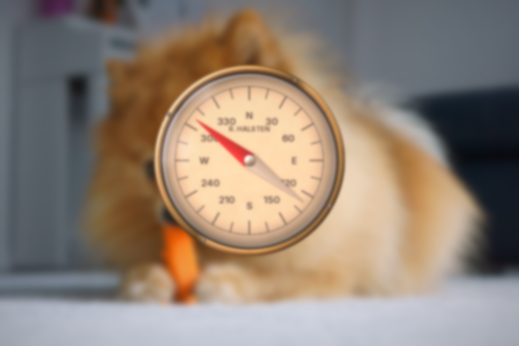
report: 307.5 (°)
